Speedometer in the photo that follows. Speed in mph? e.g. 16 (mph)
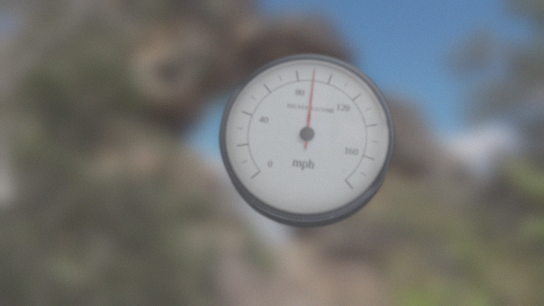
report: 90 (mph)
